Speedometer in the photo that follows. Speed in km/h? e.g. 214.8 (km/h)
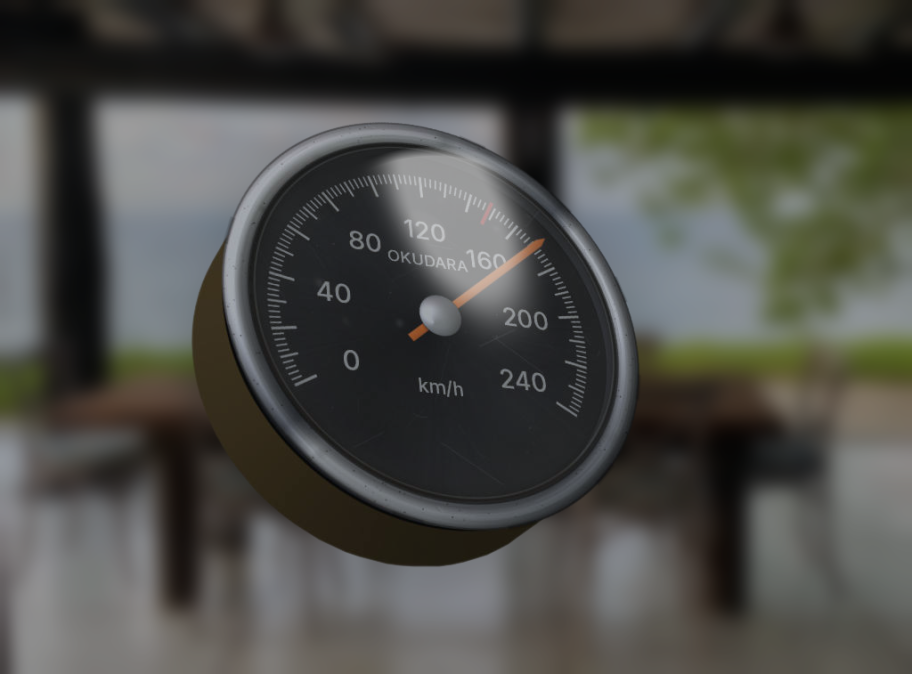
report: 170 (km/h)
